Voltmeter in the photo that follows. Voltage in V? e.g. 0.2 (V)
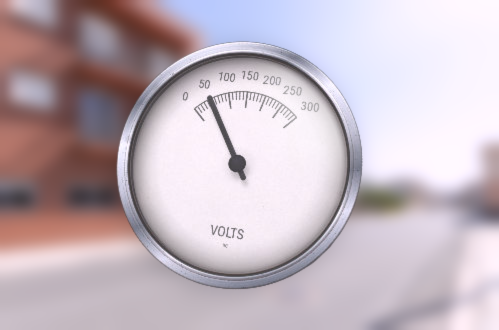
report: 50 (V)
